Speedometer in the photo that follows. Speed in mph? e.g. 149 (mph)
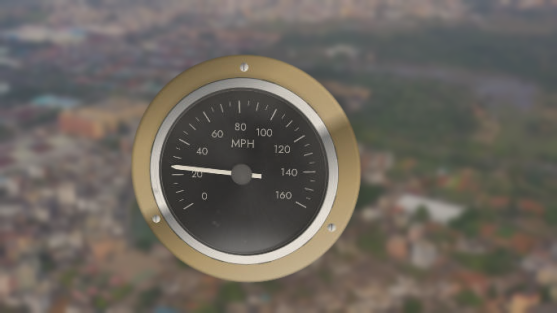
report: 25 (mph)
